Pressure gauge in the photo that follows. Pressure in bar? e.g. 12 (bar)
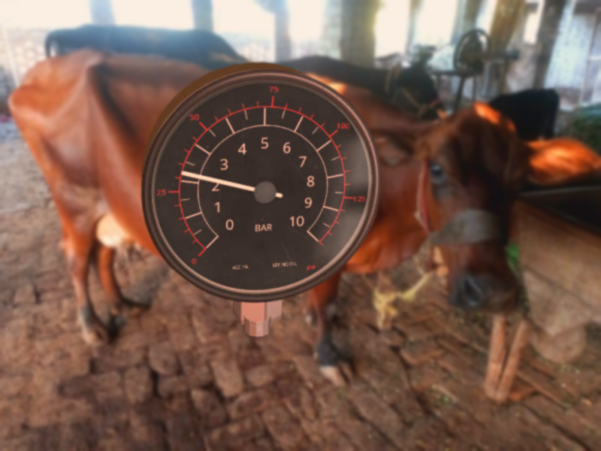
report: 2.25 (bar)
